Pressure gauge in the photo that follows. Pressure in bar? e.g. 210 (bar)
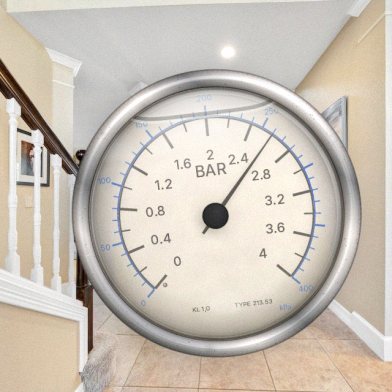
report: 2.6 (bar)
